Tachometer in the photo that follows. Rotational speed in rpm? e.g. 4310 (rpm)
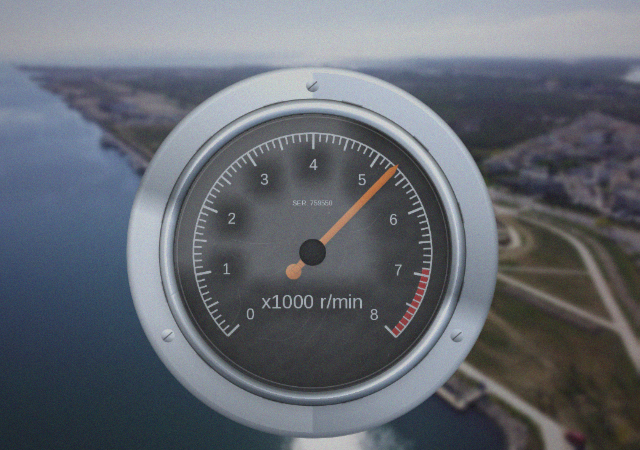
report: 5300 (rpm)
